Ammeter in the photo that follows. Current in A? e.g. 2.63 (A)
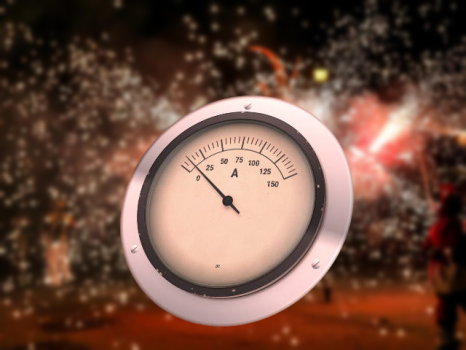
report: 10 (A)
